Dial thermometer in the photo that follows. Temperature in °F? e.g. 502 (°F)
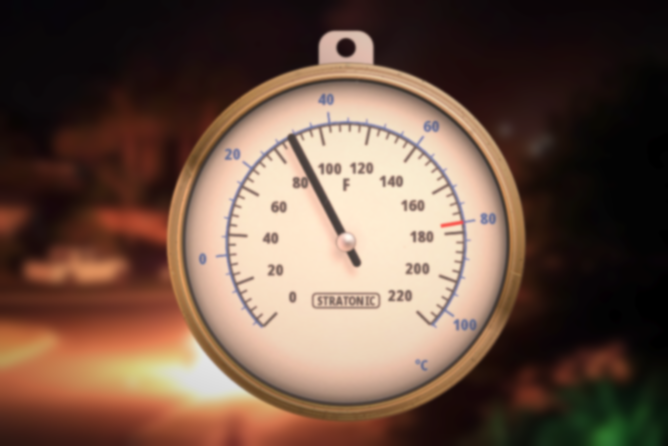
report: 88 (°F)
